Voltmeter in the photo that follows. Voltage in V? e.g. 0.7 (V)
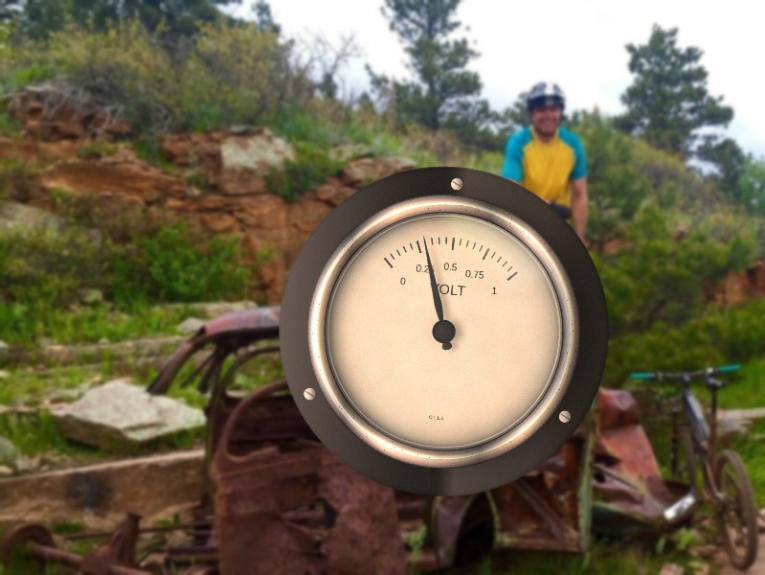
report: 0.3 (V)
